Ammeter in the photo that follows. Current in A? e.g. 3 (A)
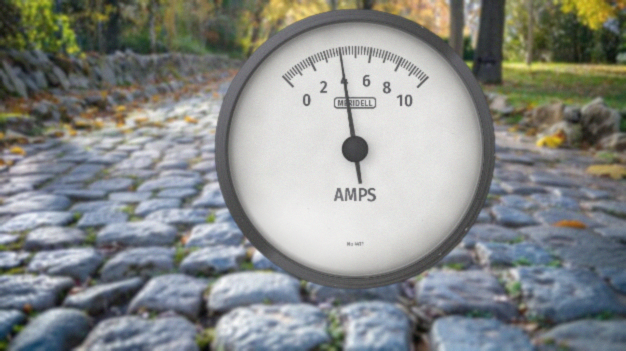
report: 4 (A)
